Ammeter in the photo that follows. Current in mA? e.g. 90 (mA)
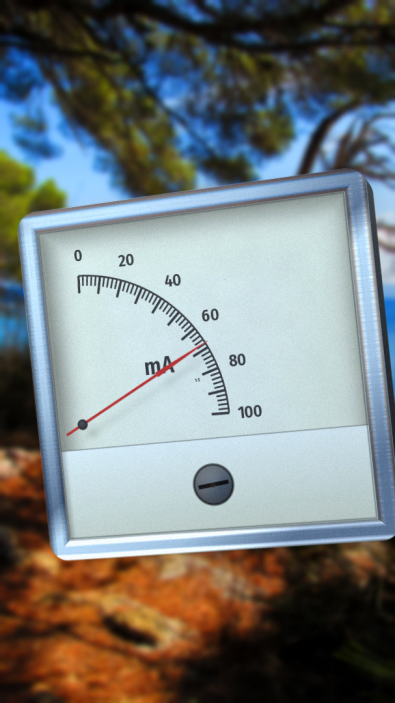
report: 68 (mA)
